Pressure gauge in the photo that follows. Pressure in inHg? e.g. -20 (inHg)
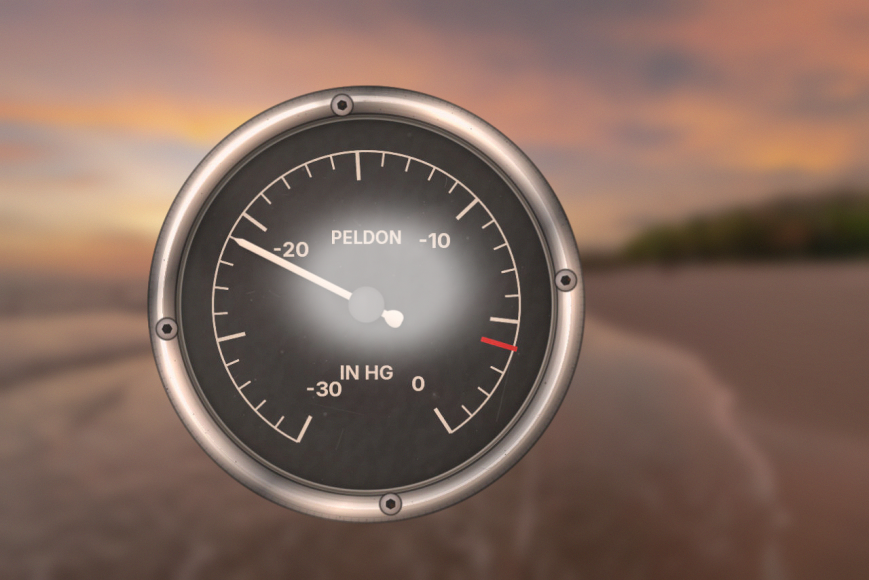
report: -21 (inHg)
